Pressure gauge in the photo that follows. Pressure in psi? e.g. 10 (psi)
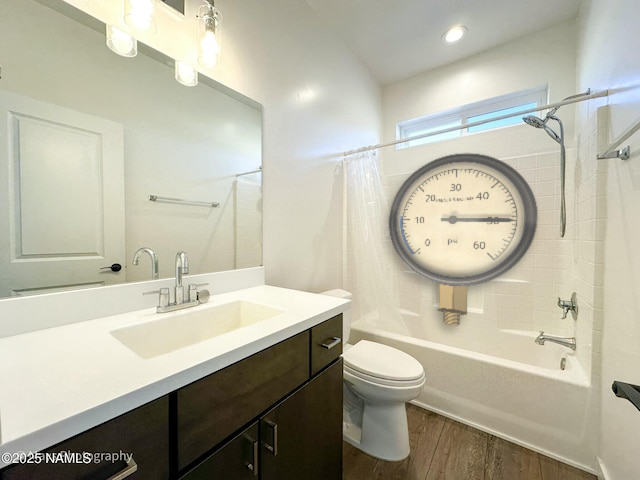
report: 50 (psi)
